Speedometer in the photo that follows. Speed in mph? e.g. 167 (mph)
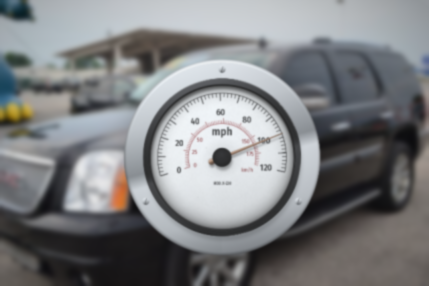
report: 100 (mph)
